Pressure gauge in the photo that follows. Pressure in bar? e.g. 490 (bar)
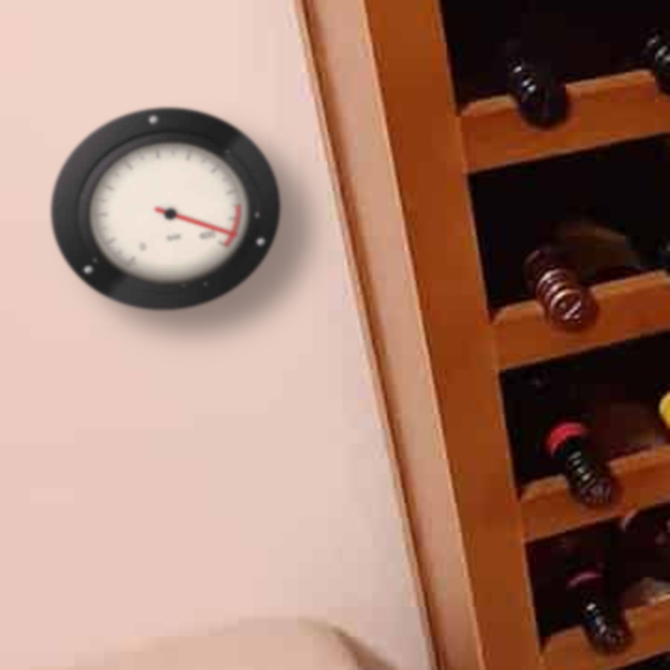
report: 380 (bar)
